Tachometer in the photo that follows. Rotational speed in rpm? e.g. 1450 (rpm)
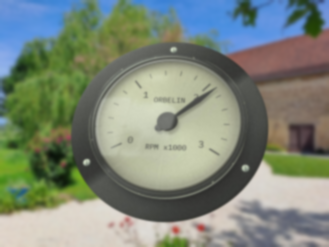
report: 2100 (rpm)
